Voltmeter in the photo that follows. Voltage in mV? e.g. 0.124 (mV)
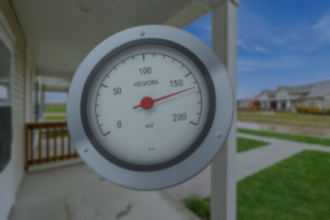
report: 165 (mV)
